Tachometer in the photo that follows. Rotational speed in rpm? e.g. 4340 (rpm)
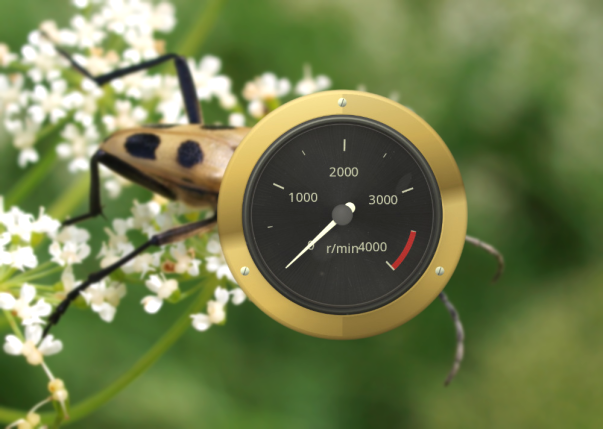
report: 0 (rpm)
